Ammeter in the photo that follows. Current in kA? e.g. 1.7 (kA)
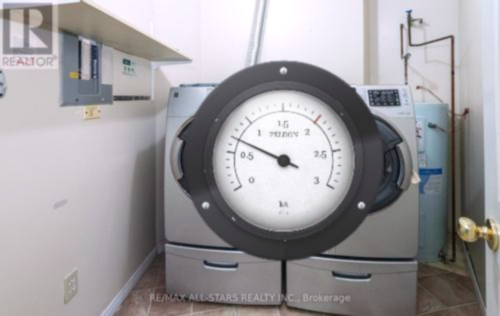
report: 0.7 (kA)
